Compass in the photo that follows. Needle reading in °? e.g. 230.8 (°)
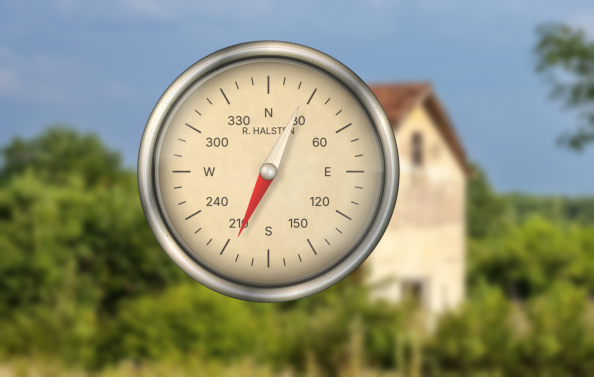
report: 205 (°)
